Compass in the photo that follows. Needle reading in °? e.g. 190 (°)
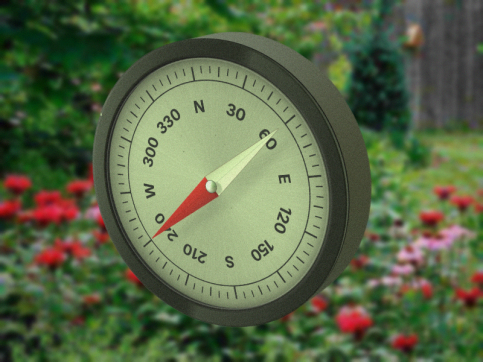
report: 240 (°)
